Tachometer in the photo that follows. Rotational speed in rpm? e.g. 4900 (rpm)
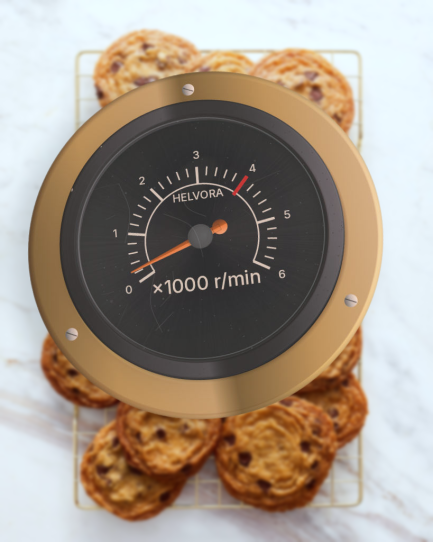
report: 200 (rpm)
